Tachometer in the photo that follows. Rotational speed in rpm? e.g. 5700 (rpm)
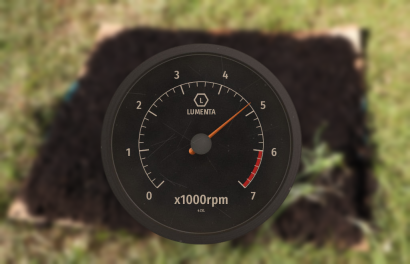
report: 4800 (rpm)
